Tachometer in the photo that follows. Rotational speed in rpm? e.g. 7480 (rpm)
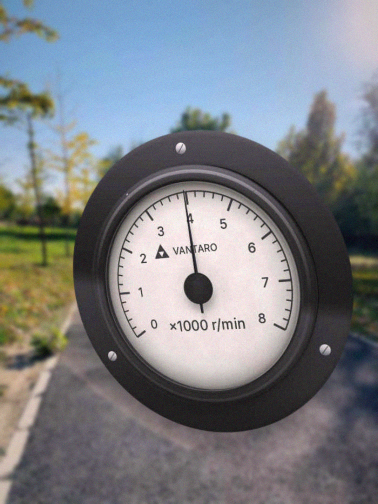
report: 4000 (rpm)
